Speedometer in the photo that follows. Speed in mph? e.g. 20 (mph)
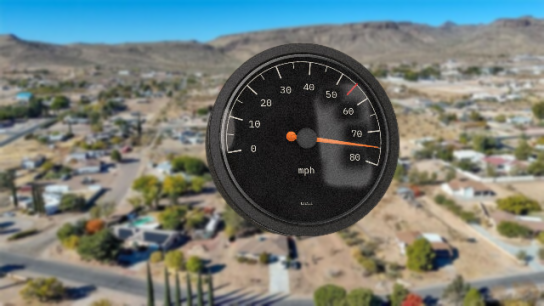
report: 75 (mph)
